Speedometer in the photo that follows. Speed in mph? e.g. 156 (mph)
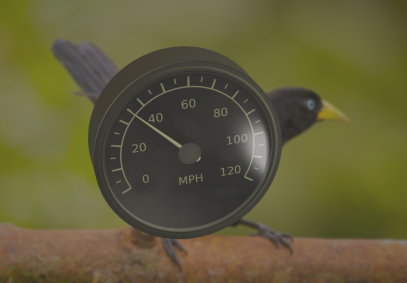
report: 35 (mph)
